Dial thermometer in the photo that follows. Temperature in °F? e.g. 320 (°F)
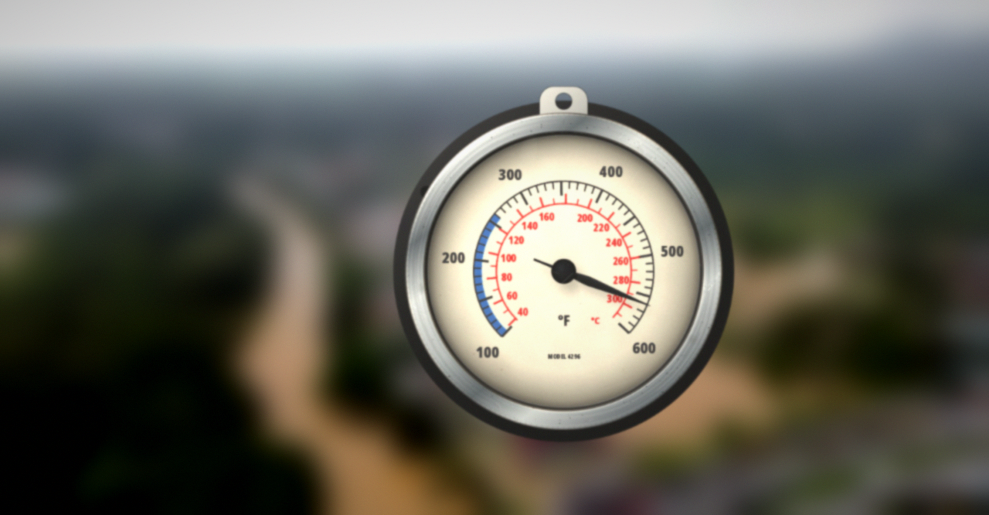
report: 560 (°F)
